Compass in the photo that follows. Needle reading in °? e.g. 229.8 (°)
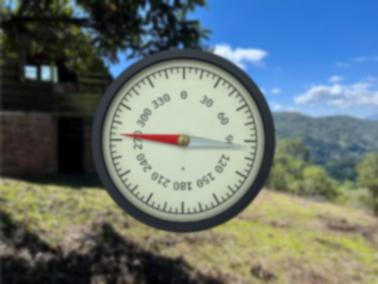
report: 275 (°)
